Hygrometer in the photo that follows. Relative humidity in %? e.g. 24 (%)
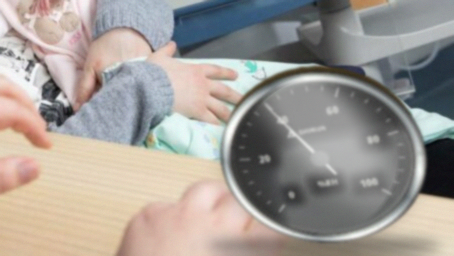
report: 40 (%)
